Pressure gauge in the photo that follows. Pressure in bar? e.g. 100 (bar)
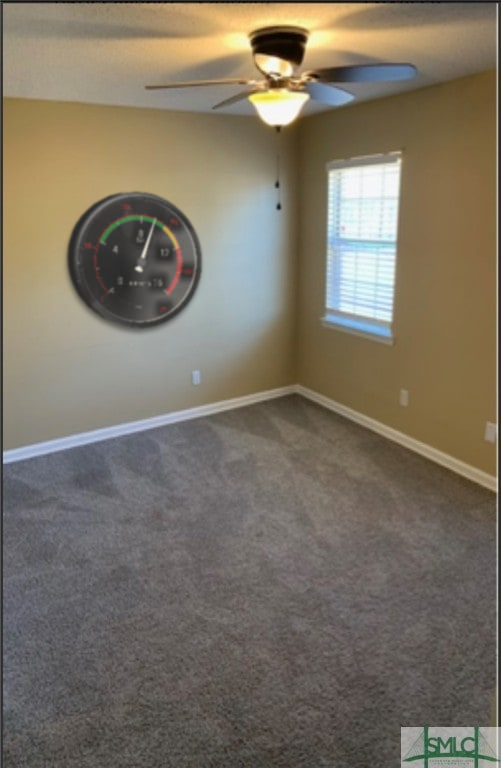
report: 9 (bar)
